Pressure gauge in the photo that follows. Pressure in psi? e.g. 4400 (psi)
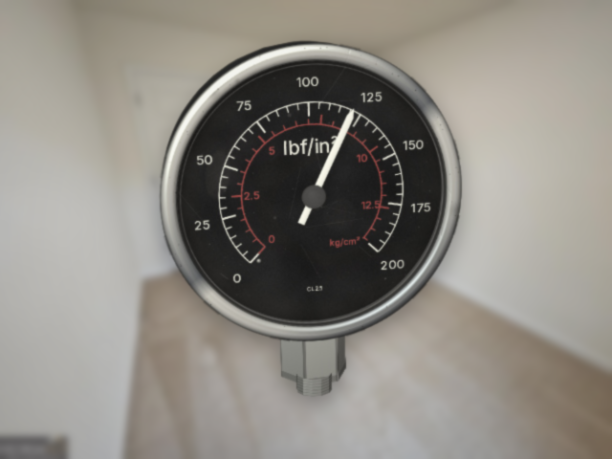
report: 120 (psi)
